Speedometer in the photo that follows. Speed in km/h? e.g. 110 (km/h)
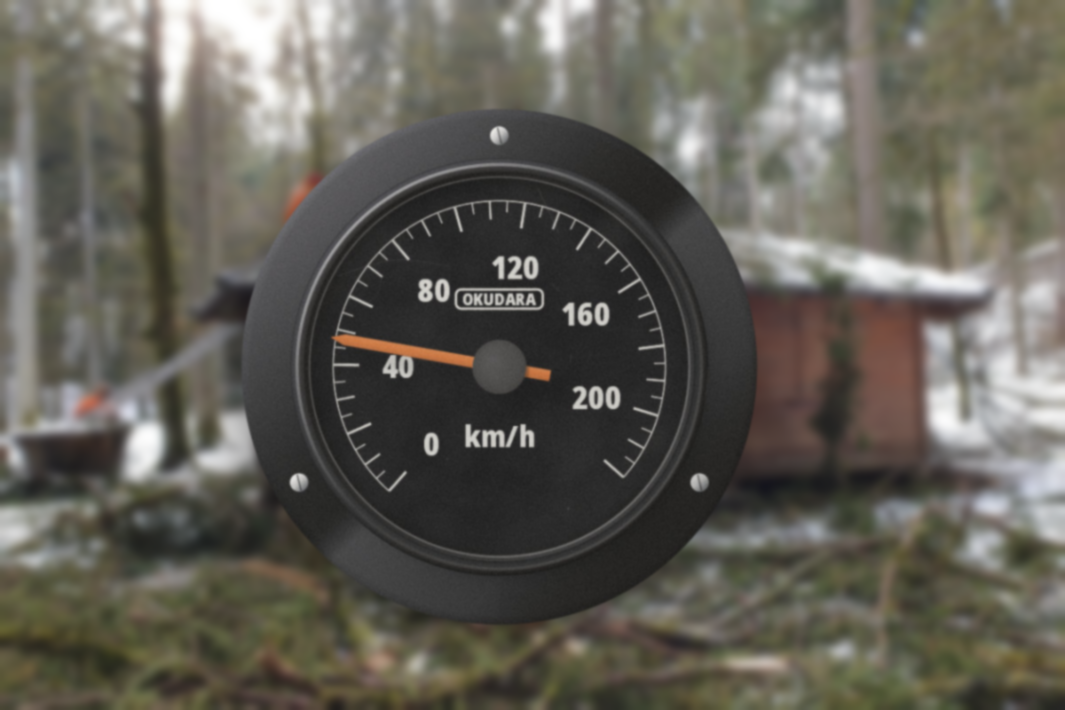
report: 47.5 (km/h)
